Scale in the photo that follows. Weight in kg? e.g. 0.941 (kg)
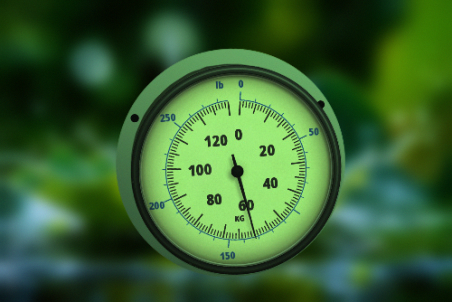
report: 60 (kg)
